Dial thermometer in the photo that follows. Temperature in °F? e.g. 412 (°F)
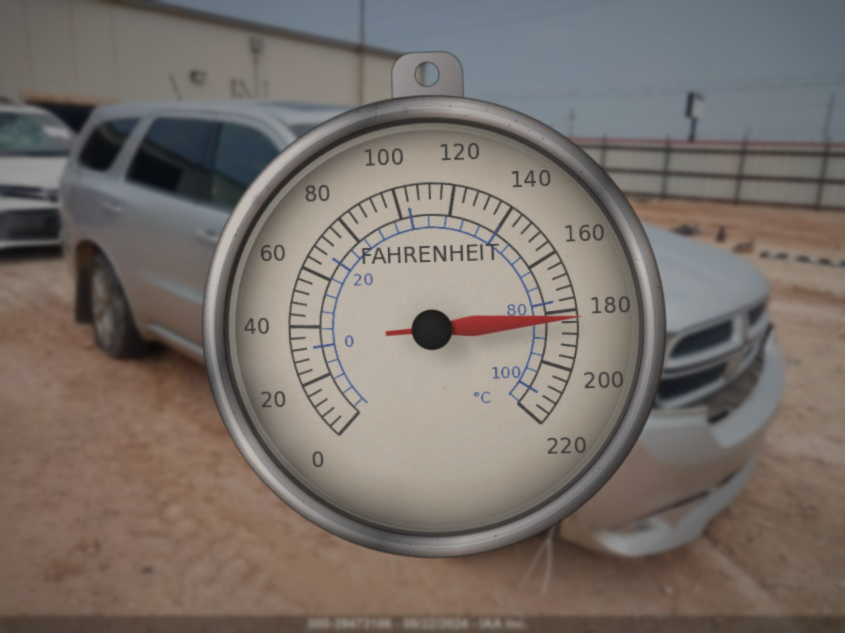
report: 182 (°F)
